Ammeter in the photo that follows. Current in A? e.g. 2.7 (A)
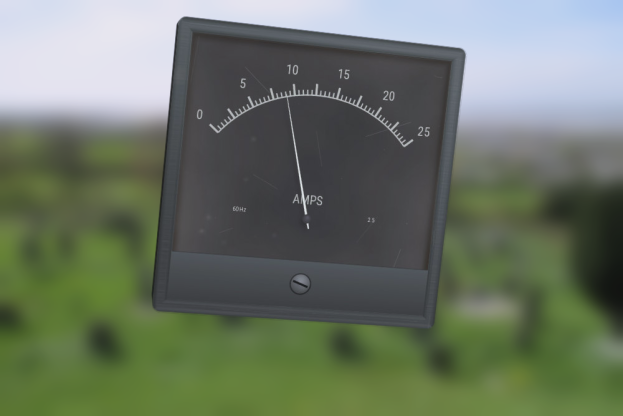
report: 9 (A)
